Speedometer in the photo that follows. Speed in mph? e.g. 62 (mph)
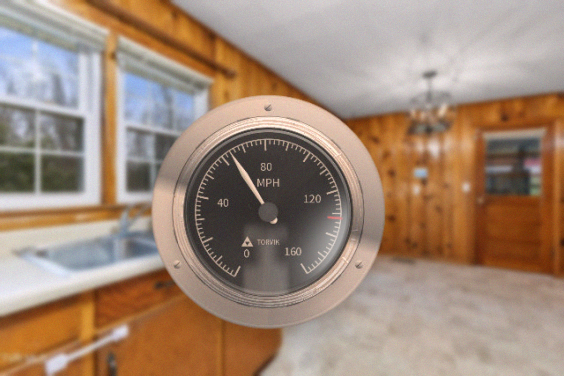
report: 64 (mph)
